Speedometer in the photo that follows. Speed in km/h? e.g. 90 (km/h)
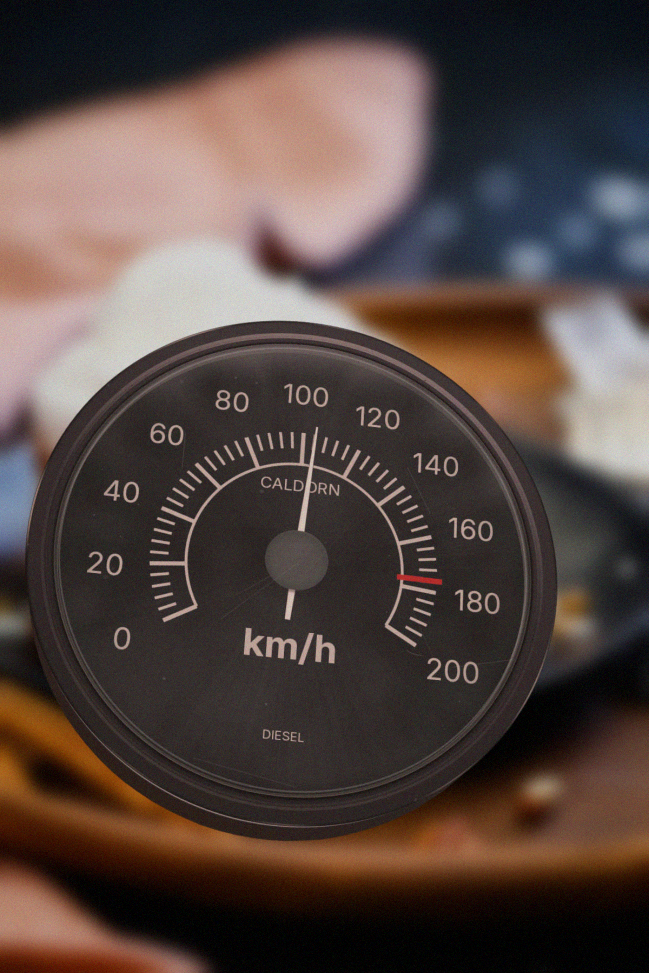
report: 104 (km/h)
